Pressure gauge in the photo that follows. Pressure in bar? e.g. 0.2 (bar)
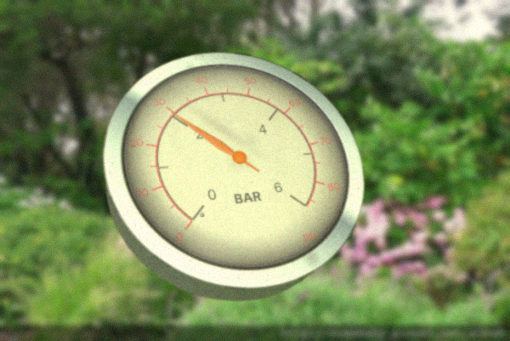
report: 2 (bar)
